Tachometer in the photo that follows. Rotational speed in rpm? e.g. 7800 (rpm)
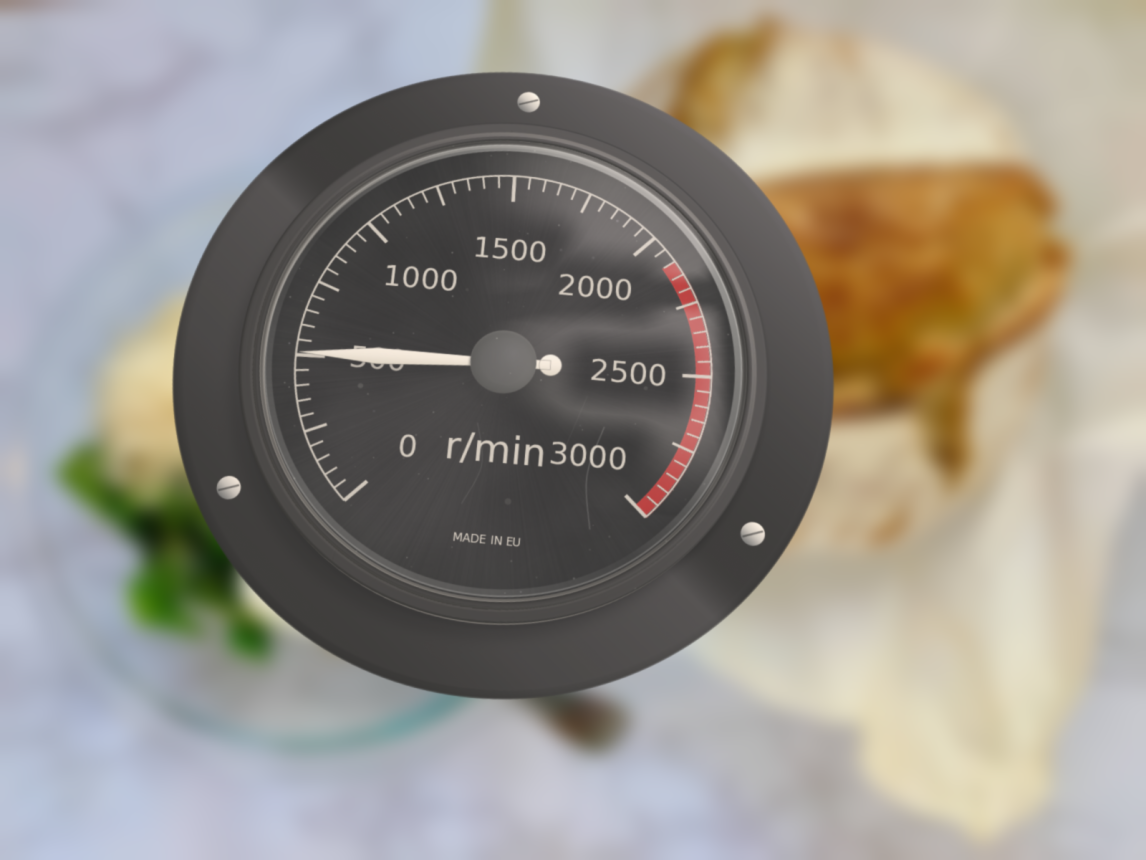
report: 500 (rpm)
